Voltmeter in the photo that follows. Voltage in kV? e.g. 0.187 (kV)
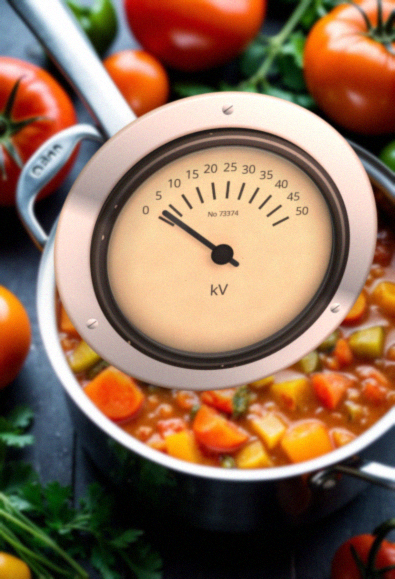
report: 2.5 (kV)
